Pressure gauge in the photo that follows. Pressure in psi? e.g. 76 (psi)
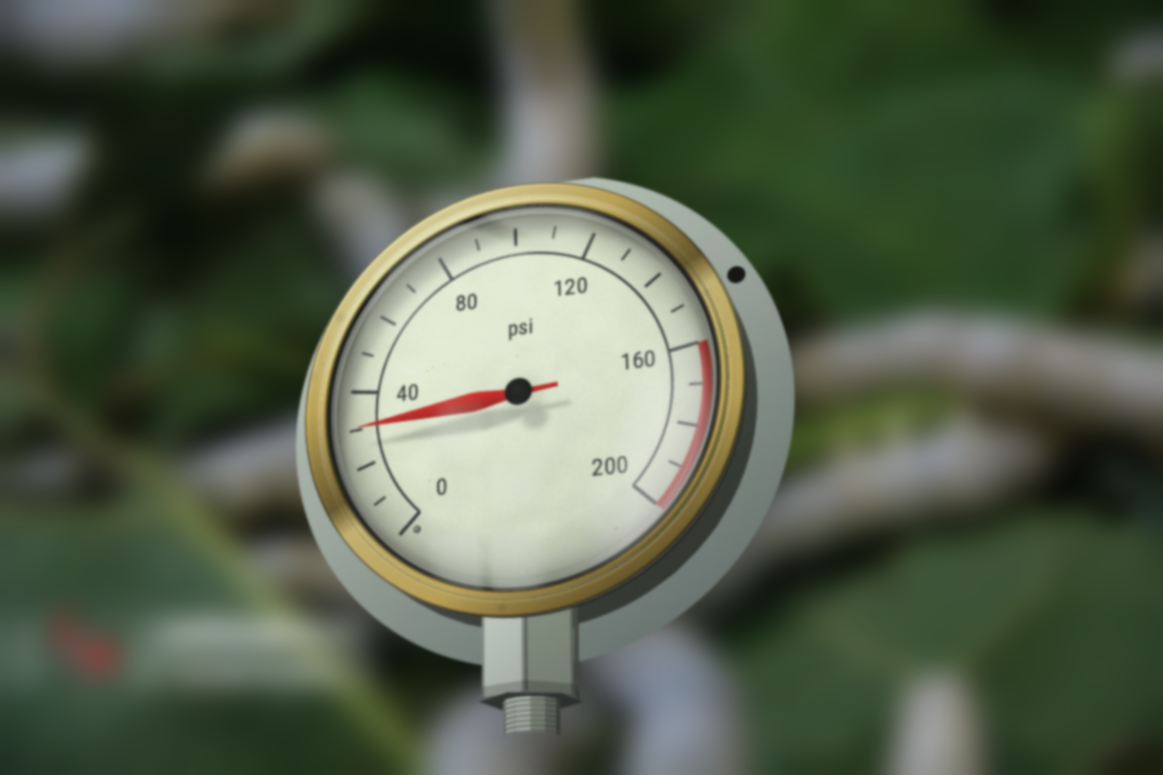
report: 30 (psi)
